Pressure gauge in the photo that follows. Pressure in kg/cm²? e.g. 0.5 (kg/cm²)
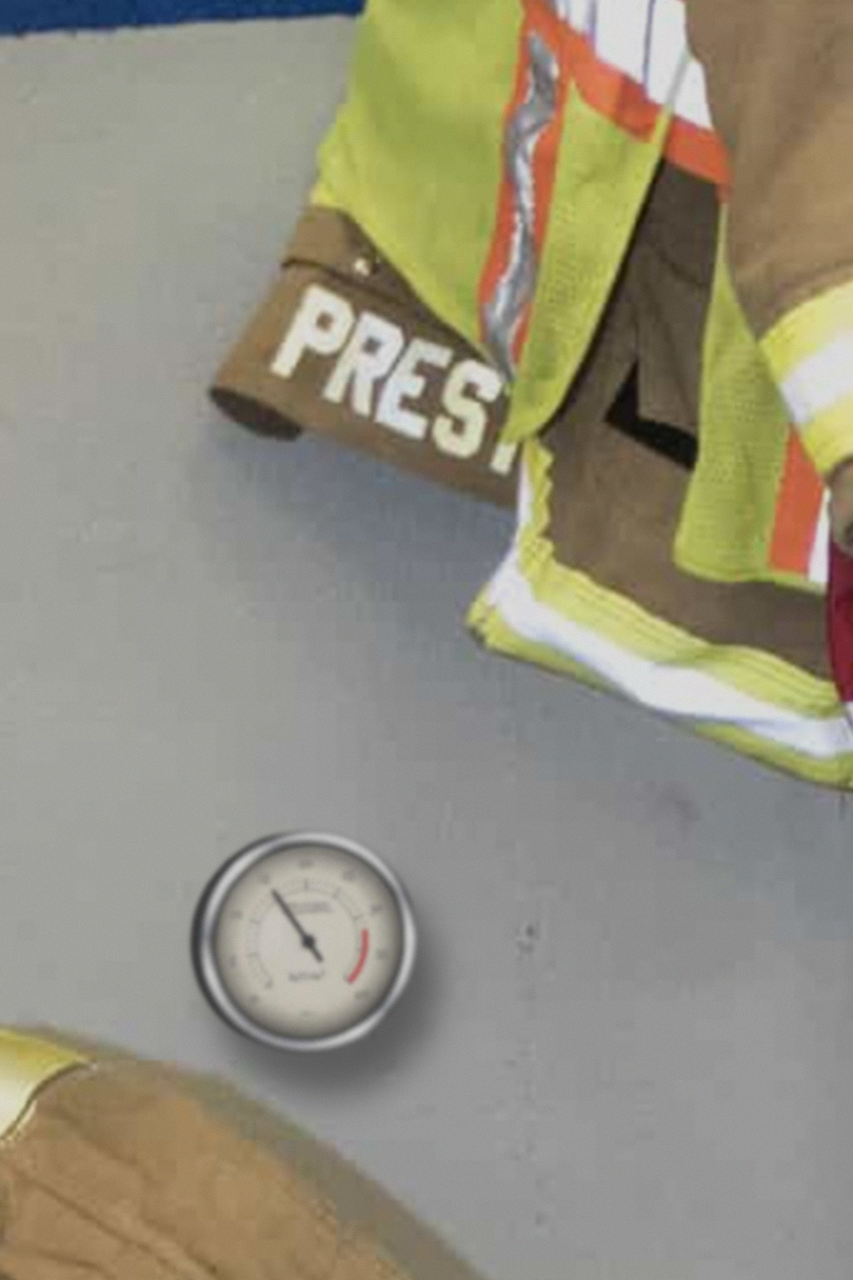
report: 15 (kg/cm²)
